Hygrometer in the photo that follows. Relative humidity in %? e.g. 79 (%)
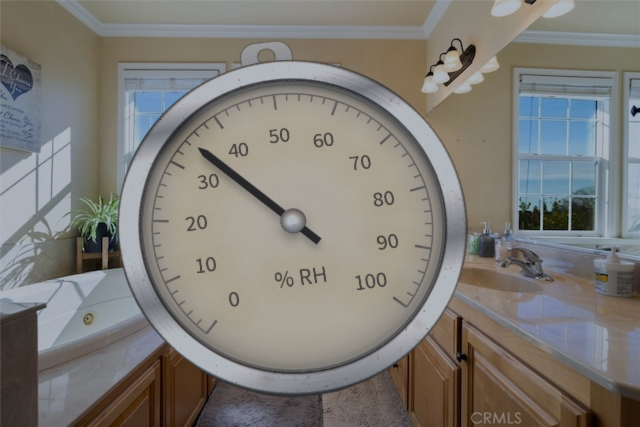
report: 34 (%)
